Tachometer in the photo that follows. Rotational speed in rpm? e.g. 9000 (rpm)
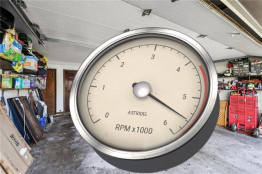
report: 5600 (rpm)
